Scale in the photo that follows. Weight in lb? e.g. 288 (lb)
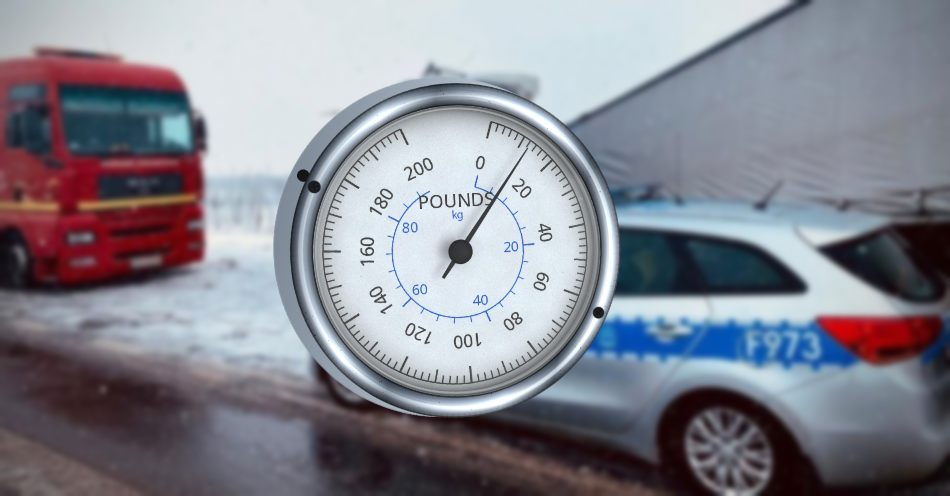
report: 12 (lb)
